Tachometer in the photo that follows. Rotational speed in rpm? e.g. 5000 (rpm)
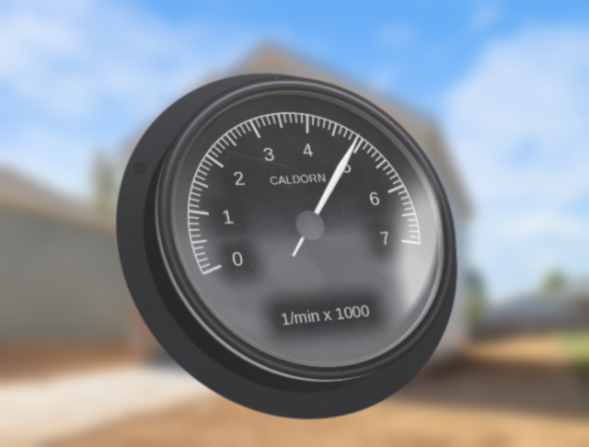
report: 4900 (rpm)
